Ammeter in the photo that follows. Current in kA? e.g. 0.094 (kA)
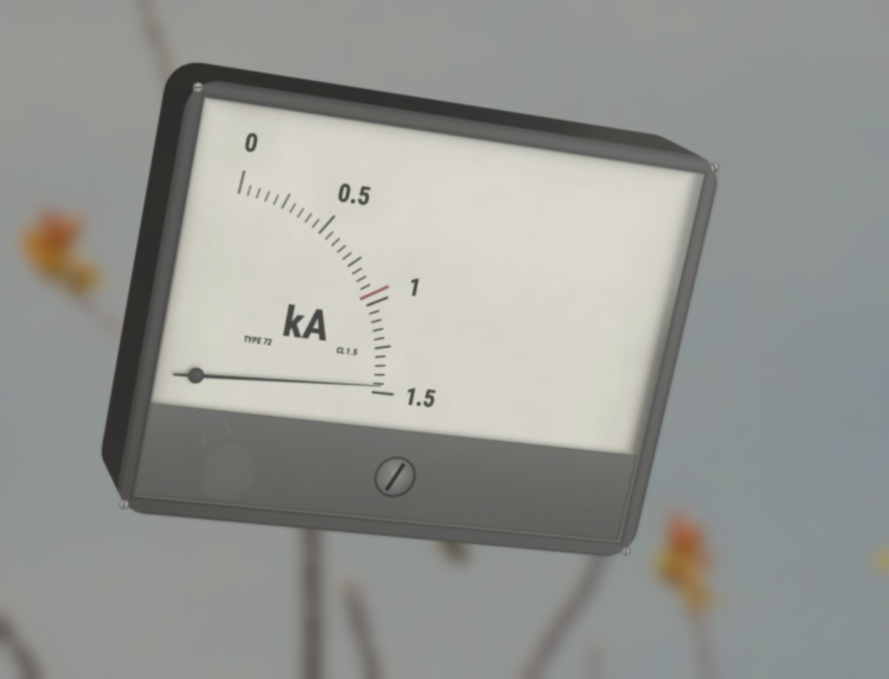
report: 1.45 (kA)
